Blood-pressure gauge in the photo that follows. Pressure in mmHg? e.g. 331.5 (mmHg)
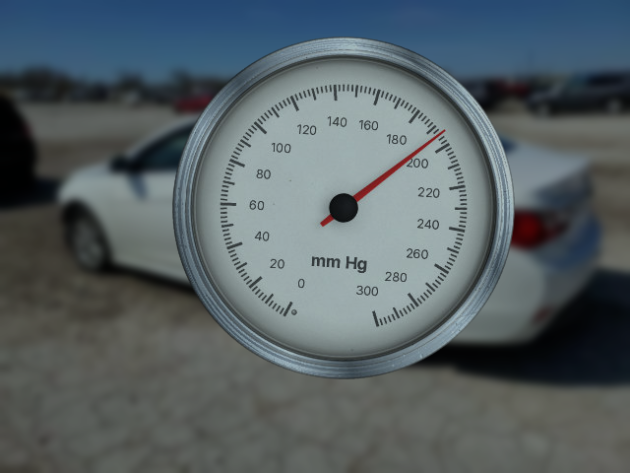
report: 194 (mmHg)
